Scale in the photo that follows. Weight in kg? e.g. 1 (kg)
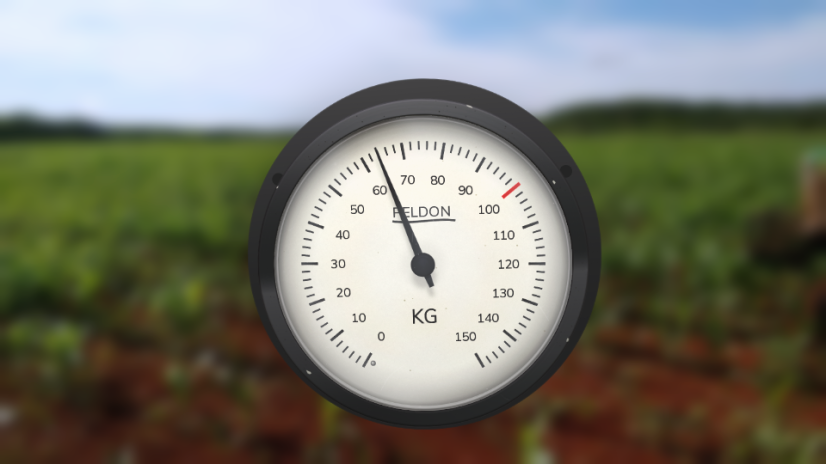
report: 64 (kg)
